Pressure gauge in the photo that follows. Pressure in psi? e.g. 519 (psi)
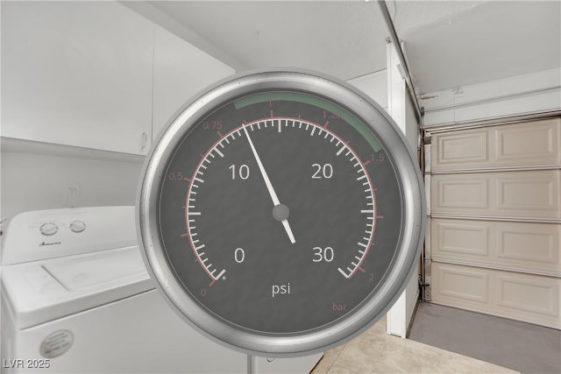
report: 12.5 (psi)
